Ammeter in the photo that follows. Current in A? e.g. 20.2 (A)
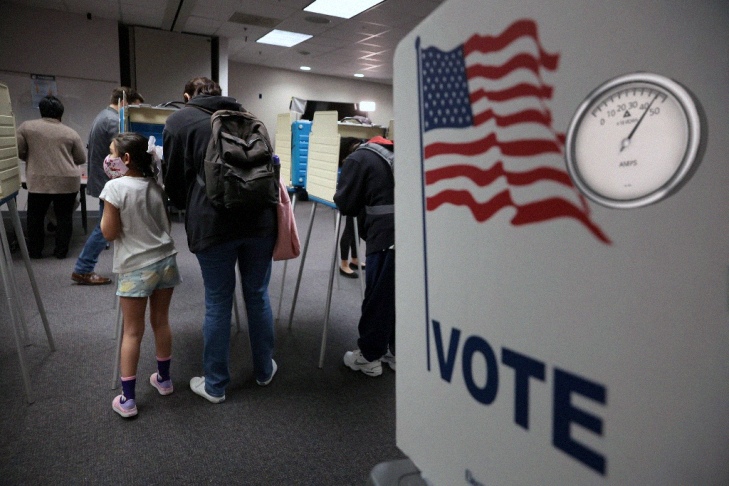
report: 45 (A)
